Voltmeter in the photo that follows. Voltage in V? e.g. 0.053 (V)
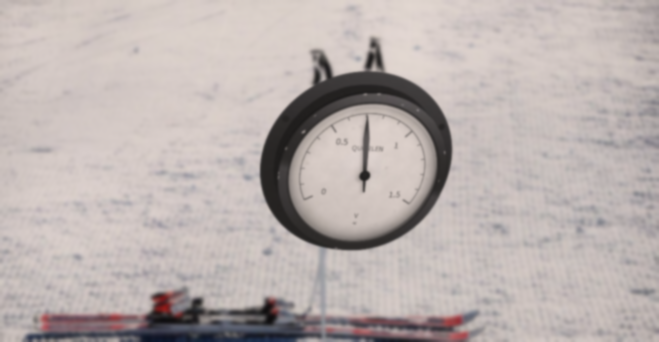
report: 0.7 (V)
